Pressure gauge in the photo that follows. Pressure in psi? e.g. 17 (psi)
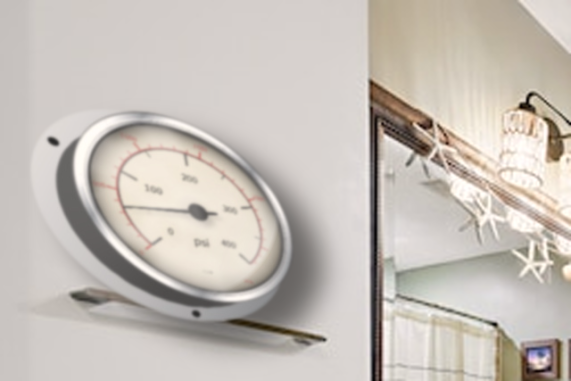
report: 50 (psi)
